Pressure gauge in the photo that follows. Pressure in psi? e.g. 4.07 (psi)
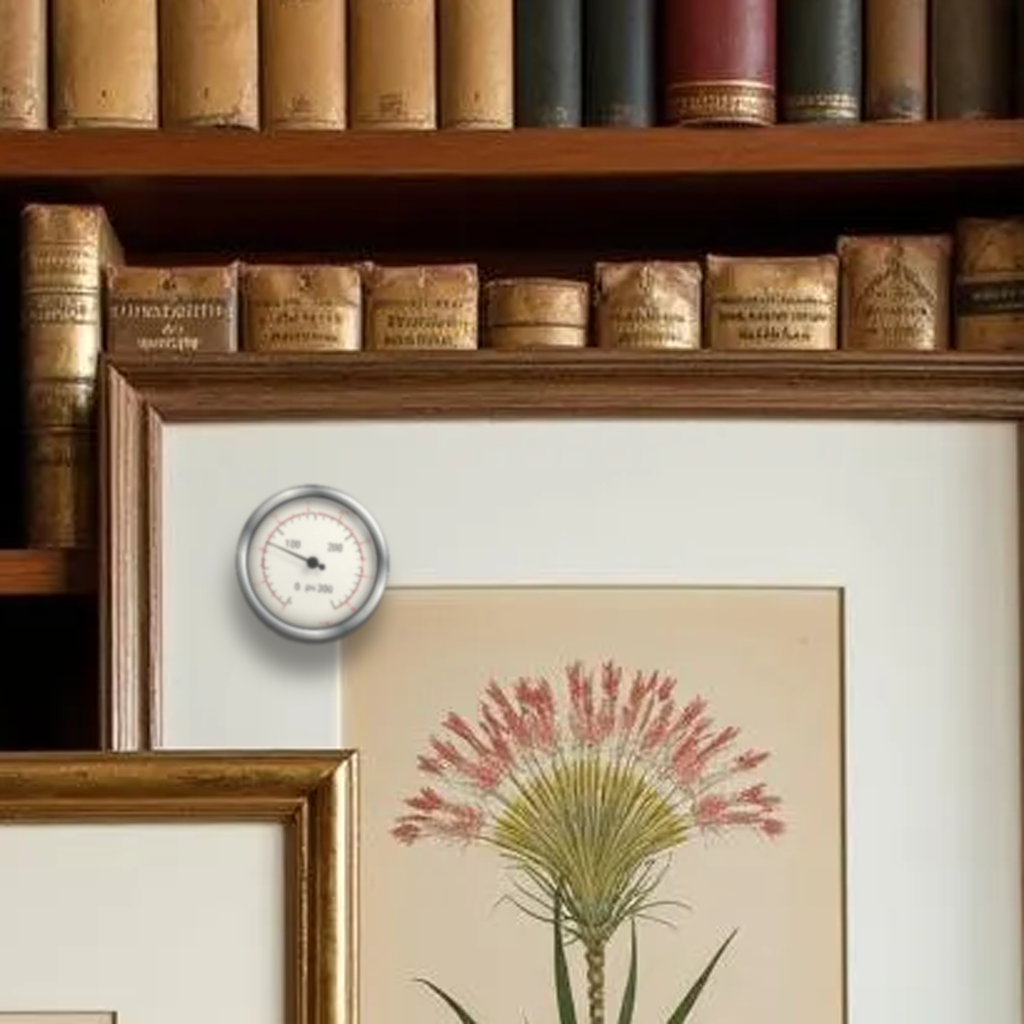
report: 80 (psi)
